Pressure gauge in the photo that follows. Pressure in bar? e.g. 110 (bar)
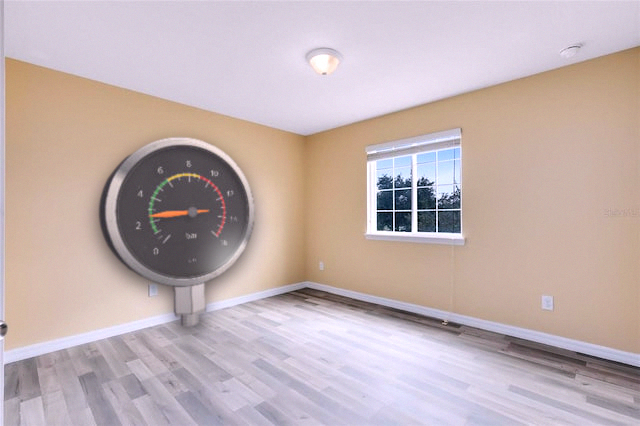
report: 2.5 (bar)
